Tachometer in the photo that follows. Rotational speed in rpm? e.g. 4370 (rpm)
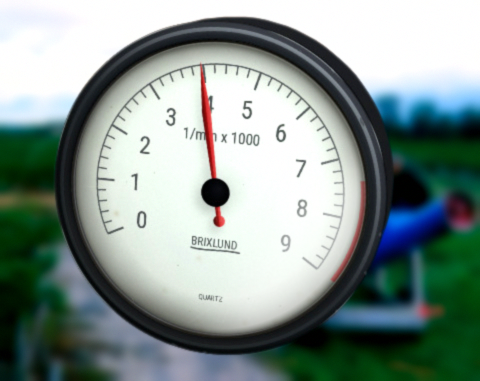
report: 4000 (rpm)
